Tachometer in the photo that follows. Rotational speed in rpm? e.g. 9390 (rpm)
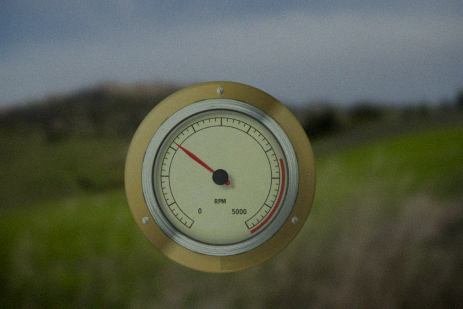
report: 1600 (rpm)
